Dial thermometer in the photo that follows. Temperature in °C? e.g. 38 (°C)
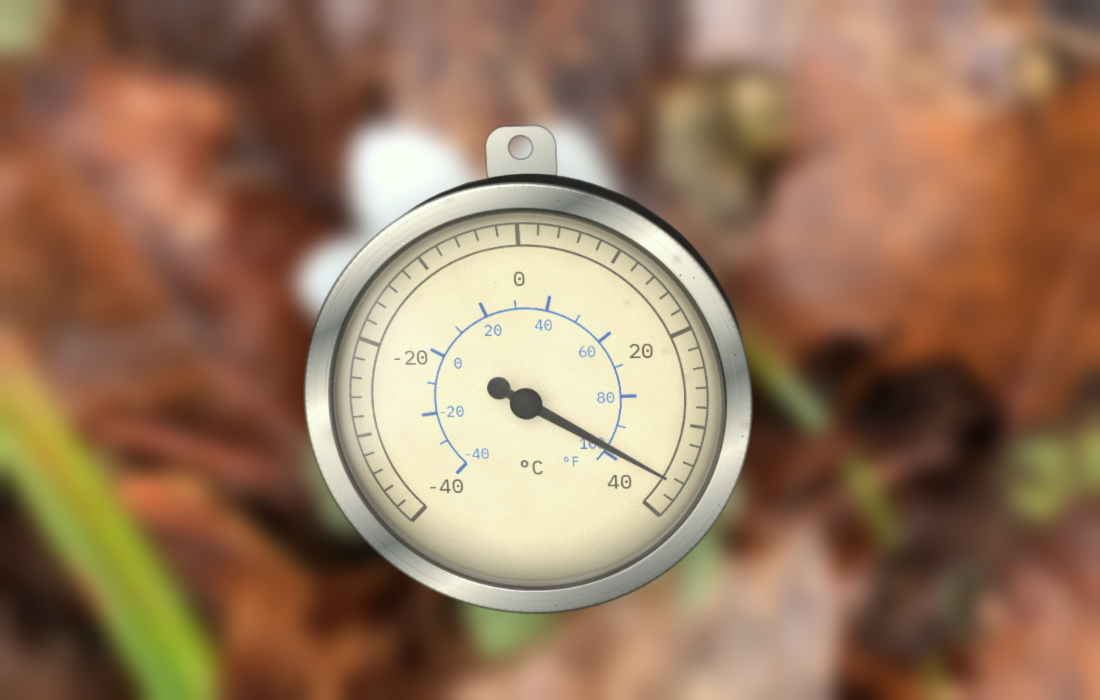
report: 36 (°C)
